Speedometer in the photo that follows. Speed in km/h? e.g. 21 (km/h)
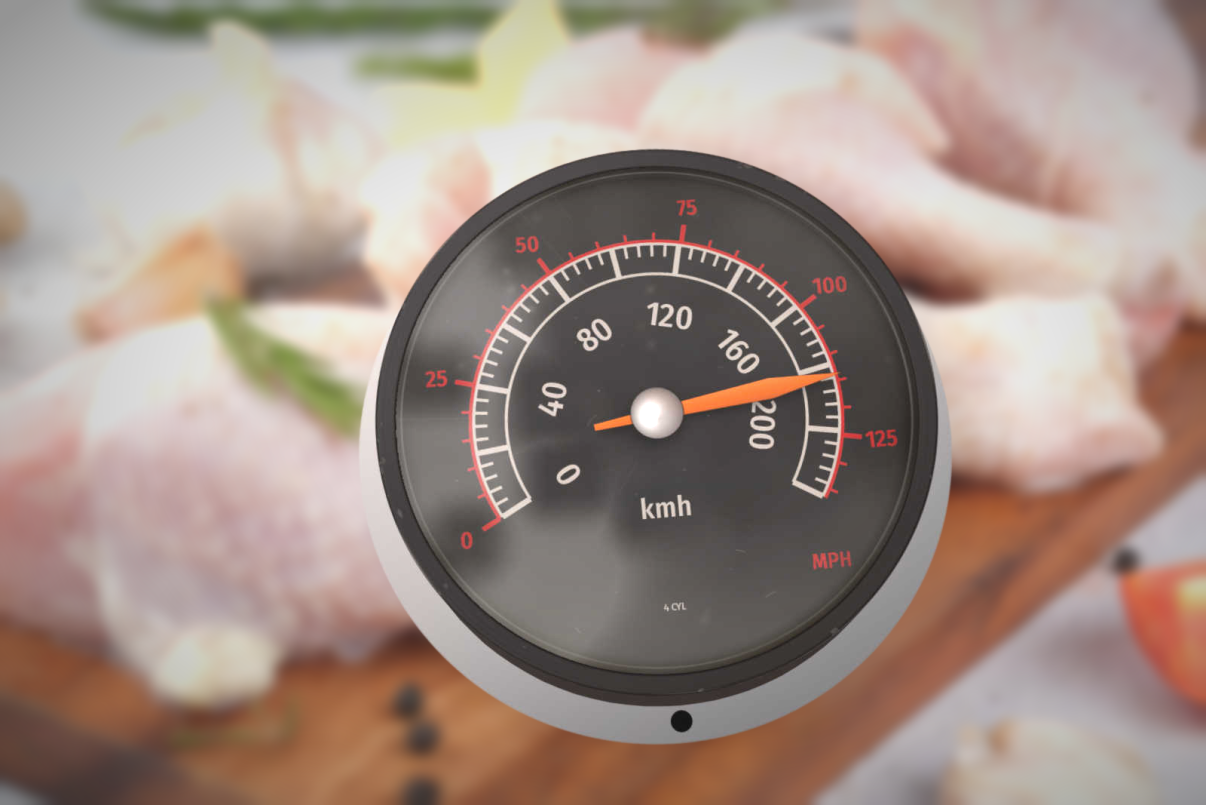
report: 184 (km/h)
